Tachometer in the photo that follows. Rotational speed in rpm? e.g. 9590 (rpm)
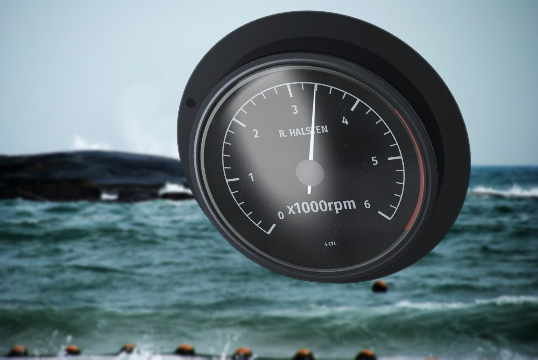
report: 3400 (rpm)
